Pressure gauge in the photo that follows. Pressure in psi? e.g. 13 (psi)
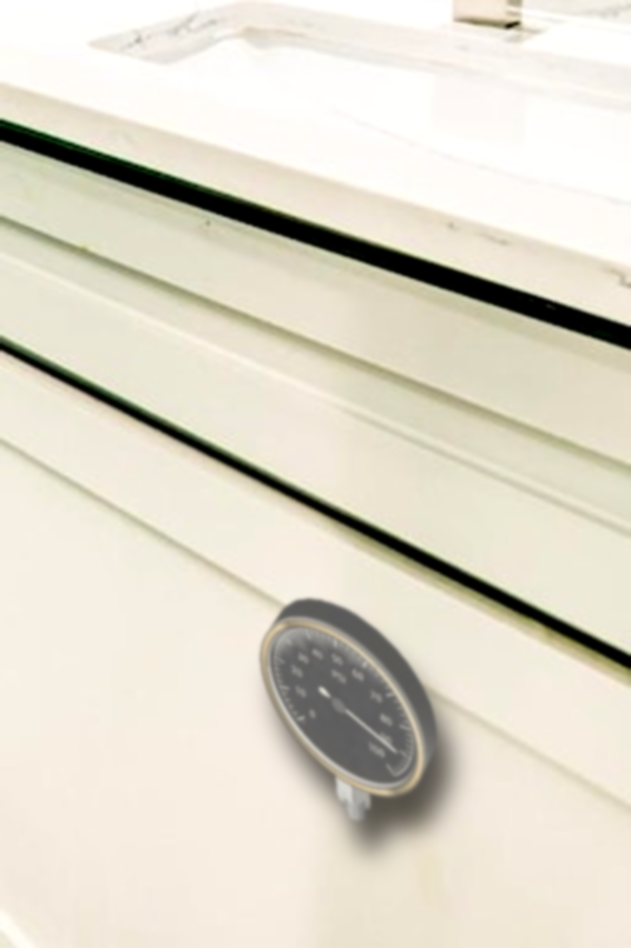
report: 90 (psi)
